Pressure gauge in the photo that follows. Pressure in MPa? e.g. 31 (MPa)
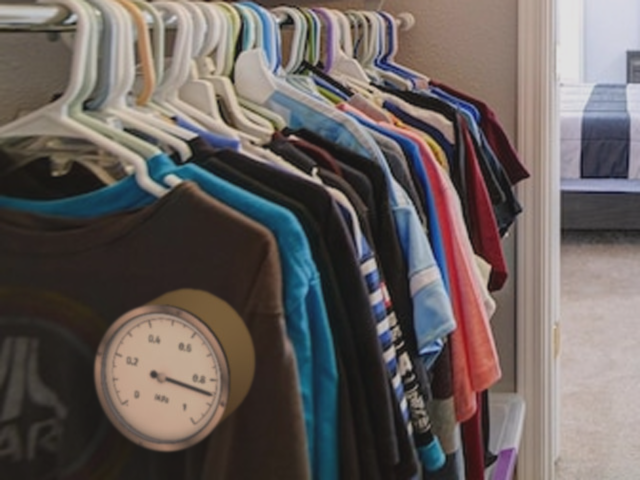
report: 0.85 (MPa)
